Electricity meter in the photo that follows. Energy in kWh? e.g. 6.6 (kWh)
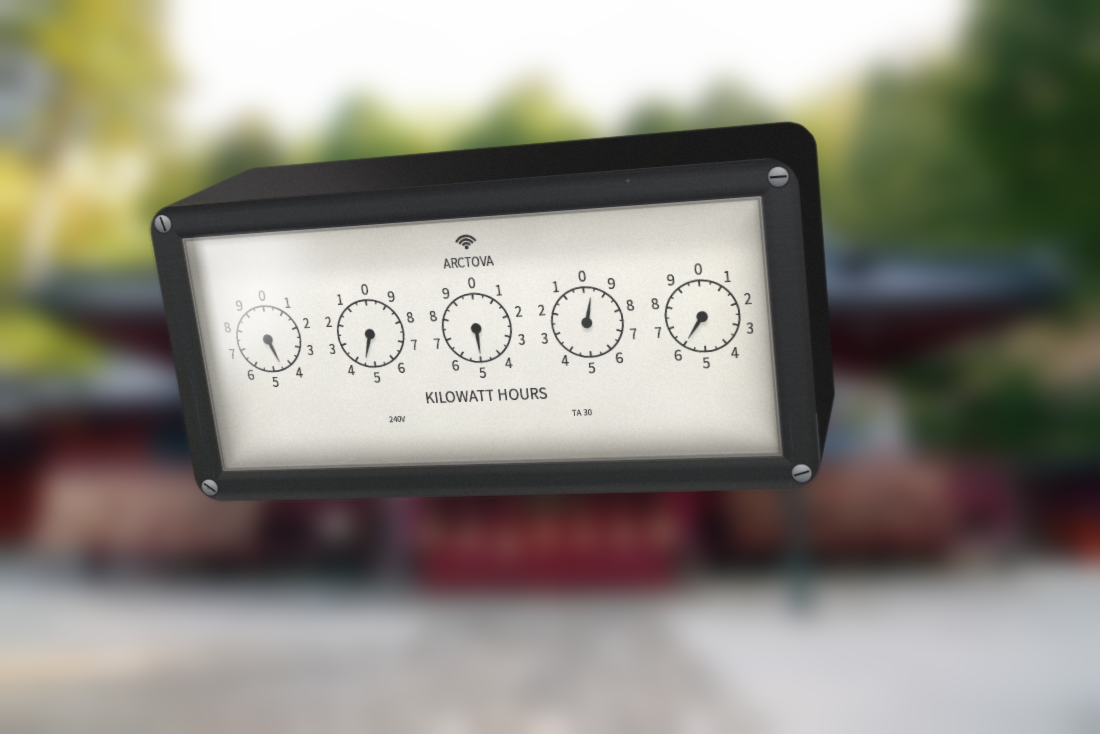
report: 44496 (kWh)
